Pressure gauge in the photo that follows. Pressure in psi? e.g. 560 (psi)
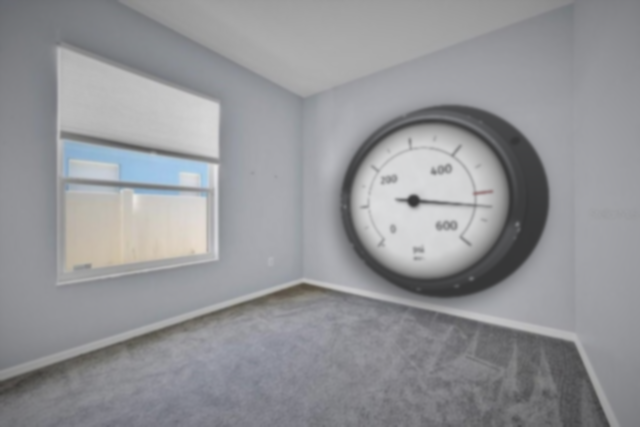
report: 525 (psi)
